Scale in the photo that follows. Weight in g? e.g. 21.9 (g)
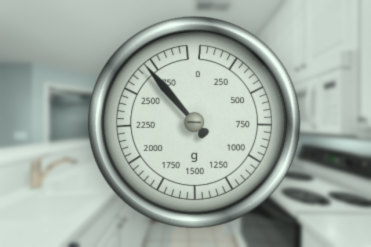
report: 2700 (g)
